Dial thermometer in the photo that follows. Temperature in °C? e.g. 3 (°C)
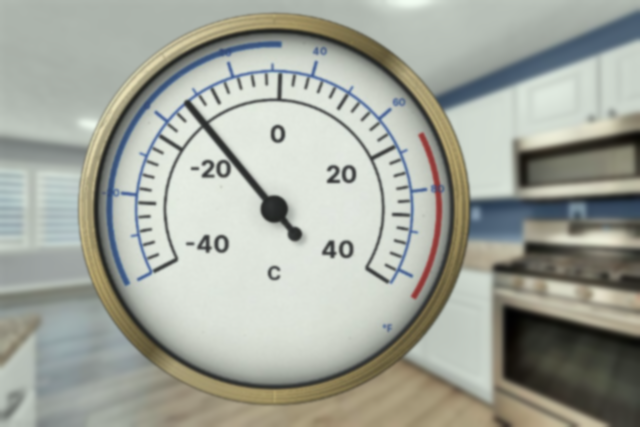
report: -14 (°C)
